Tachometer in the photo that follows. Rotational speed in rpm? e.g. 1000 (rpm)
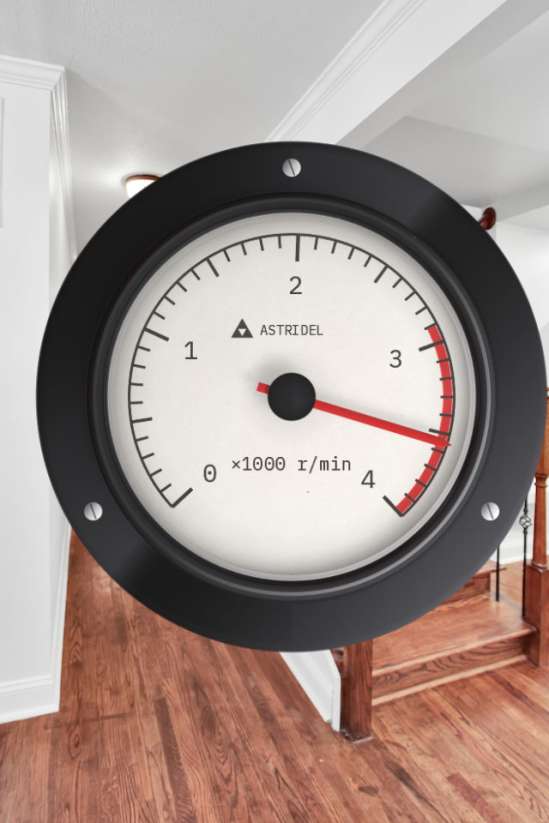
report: 3550 (rpm)
